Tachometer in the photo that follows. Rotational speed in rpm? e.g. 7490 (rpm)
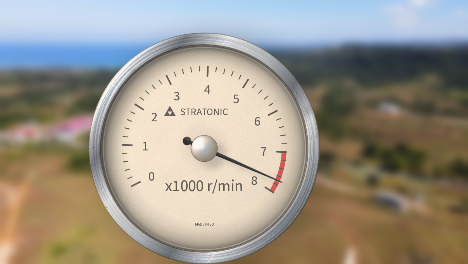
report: 7700 (rpm)
